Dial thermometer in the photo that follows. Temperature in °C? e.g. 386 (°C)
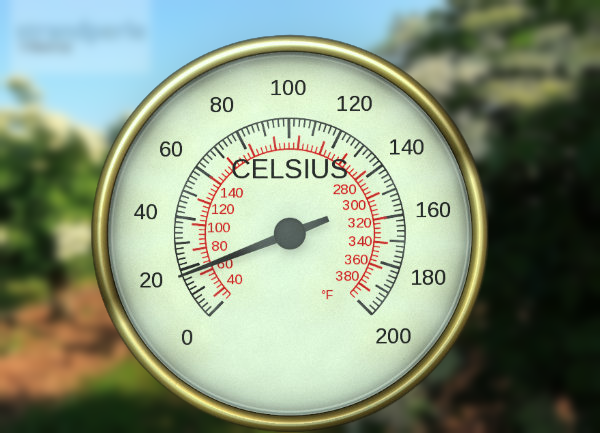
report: 18 (°C)
